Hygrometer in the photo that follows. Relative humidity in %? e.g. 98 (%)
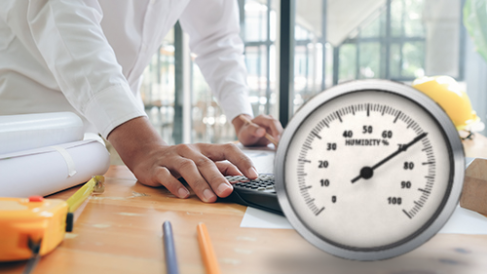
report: 70 (%)
